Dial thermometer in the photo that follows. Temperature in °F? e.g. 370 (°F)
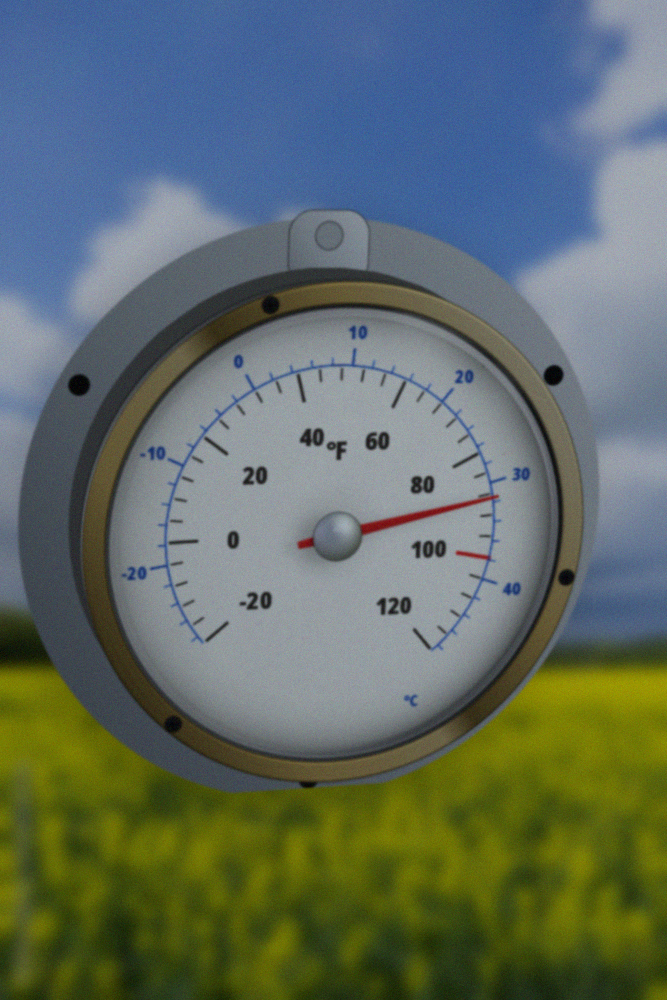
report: 88 (°F)
